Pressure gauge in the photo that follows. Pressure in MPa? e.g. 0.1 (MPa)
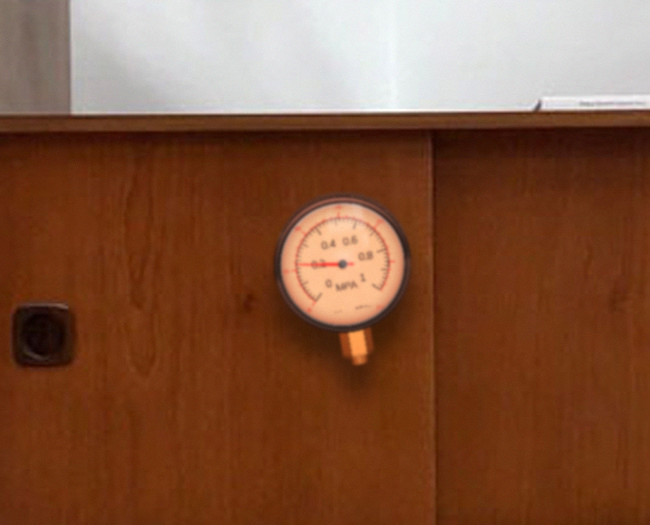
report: 0.2 (MPa)
